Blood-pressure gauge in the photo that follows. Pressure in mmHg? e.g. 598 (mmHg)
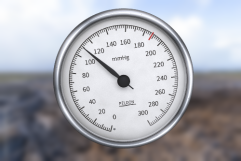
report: 110 (mmHg)
